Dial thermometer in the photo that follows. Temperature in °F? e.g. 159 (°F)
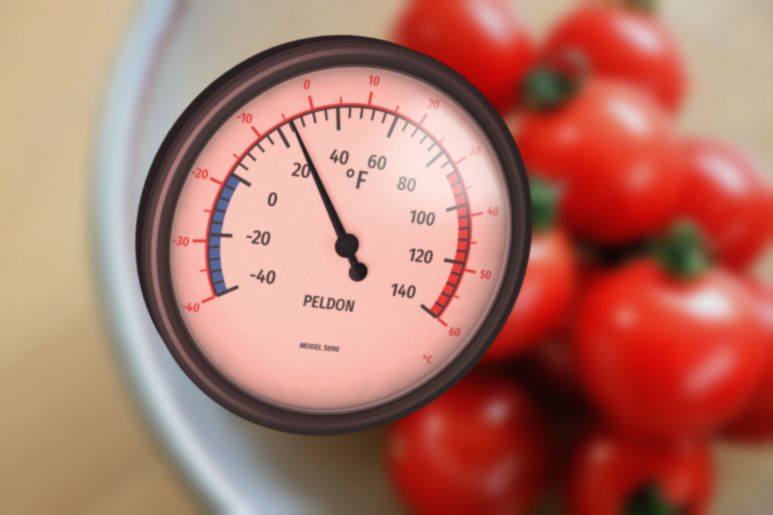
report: 24 (°F)
